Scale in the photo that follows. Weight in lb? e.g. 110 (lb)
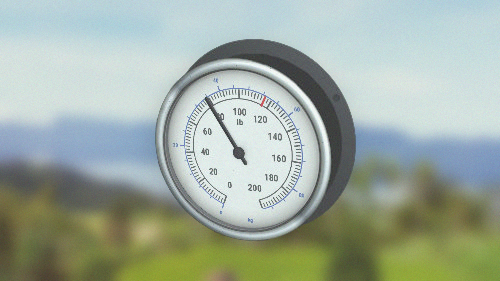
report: 80 (lb)
